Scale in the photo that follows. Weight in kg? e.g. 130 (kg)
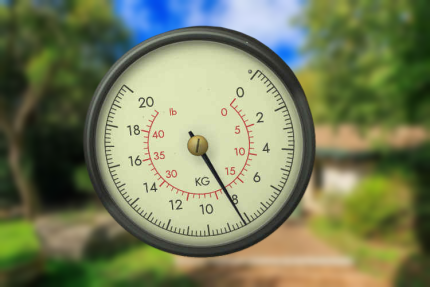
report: 8.2 (kg)
